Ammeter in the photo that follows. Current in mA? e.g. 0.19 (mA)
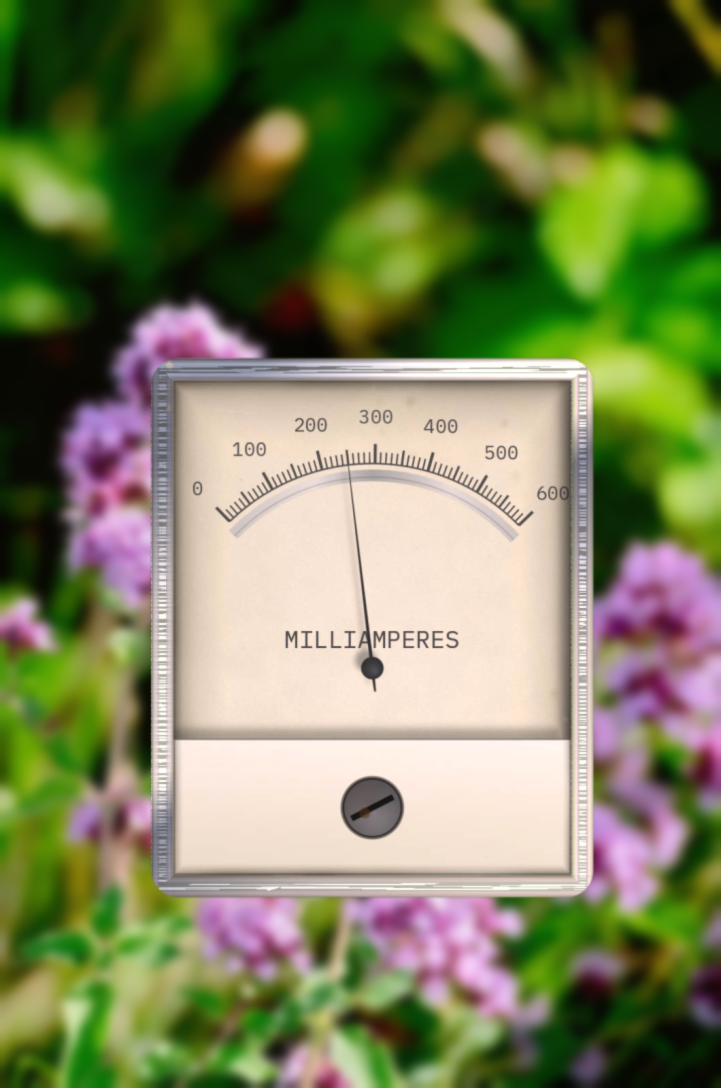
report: 250 (mA)
